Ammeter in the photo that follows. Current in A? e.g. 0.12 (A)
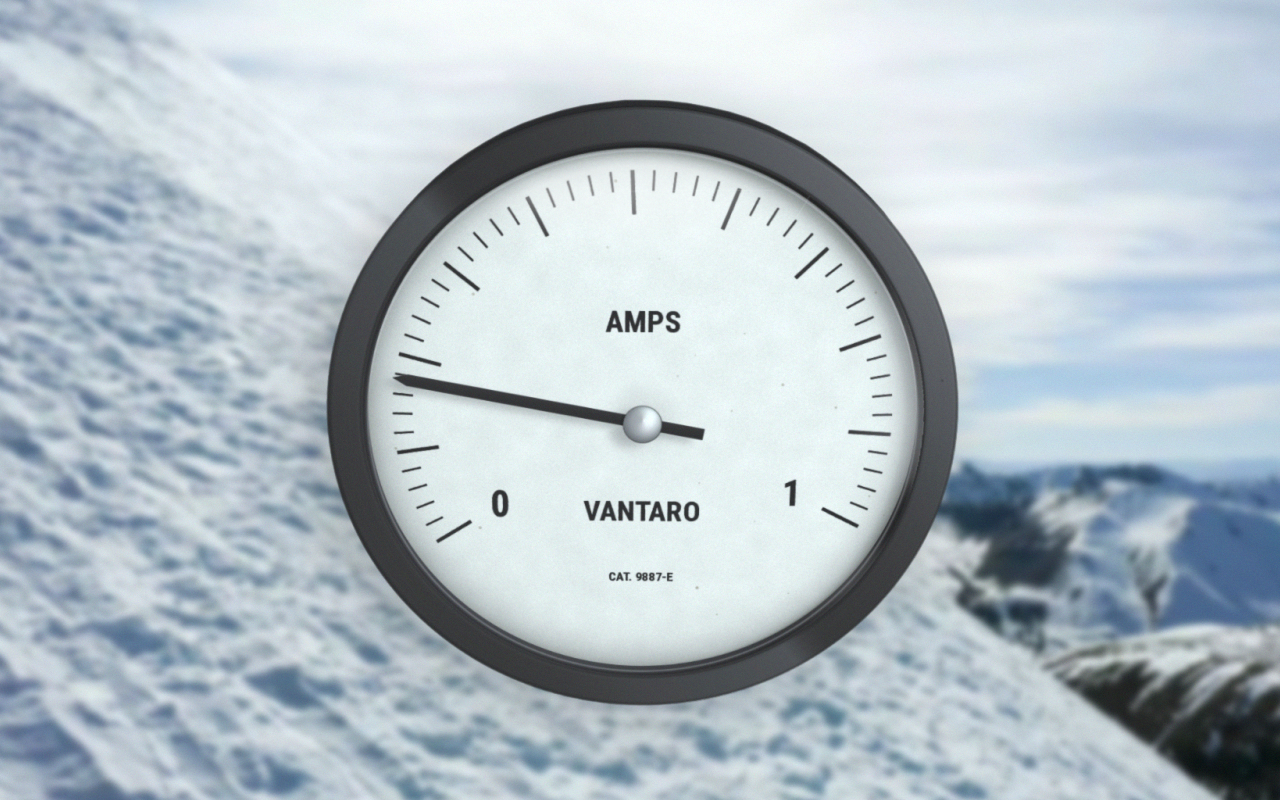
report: 0.18 (A)
